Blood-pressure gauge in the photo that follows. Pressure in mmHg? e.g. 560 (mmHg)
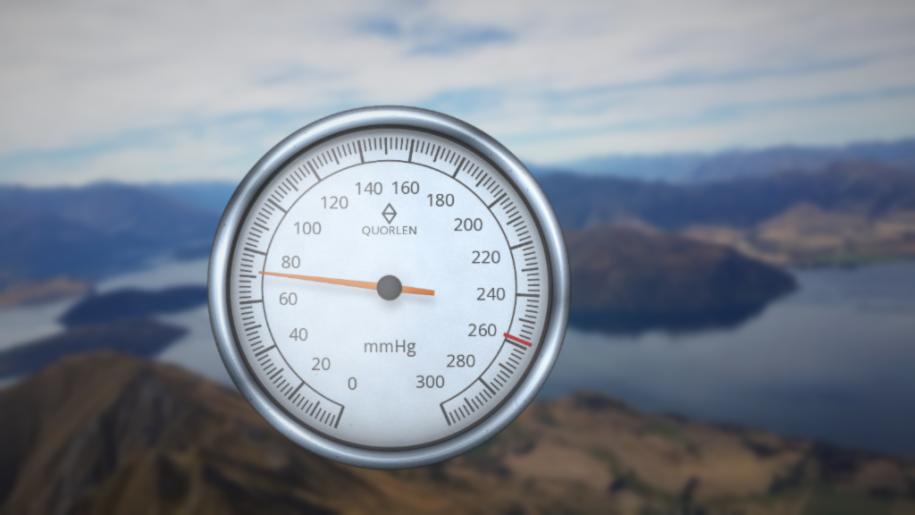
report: 72 (mmHg)
